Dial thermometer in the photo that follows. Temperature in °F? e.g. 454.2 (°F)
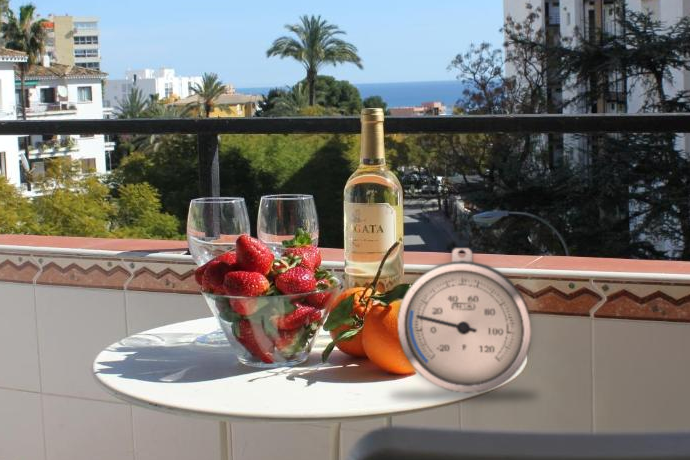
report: 10 (°F)
